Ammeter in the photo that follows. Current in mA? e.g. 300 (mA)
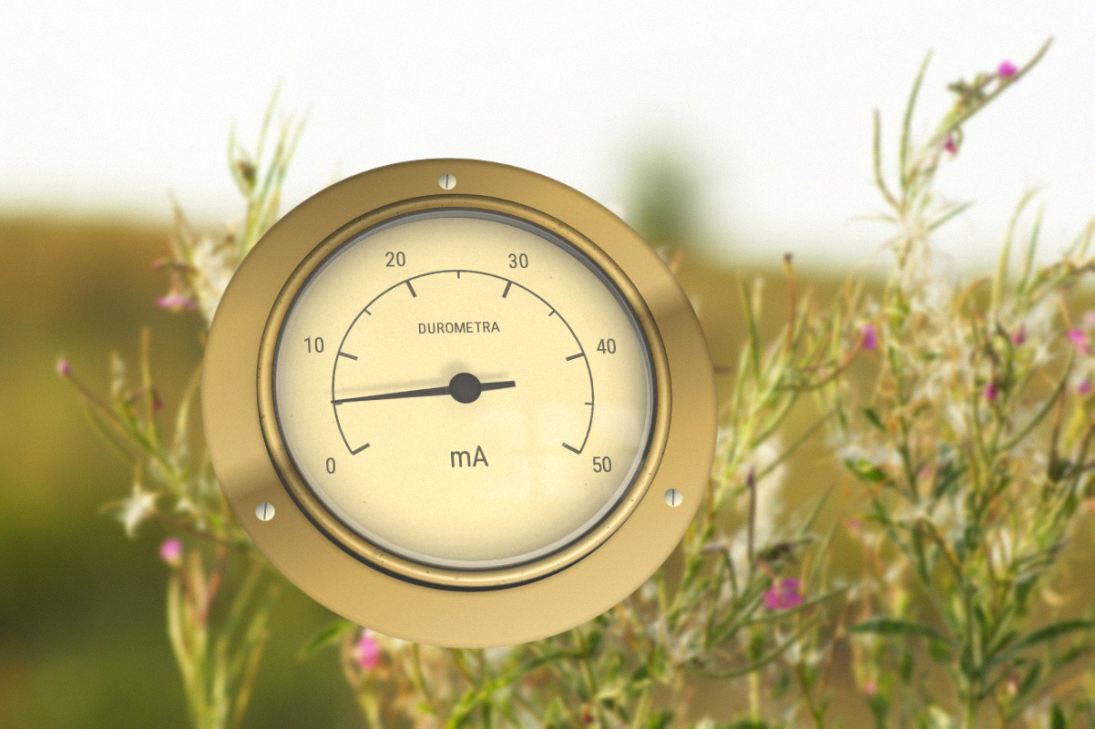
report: 5 (mA)
